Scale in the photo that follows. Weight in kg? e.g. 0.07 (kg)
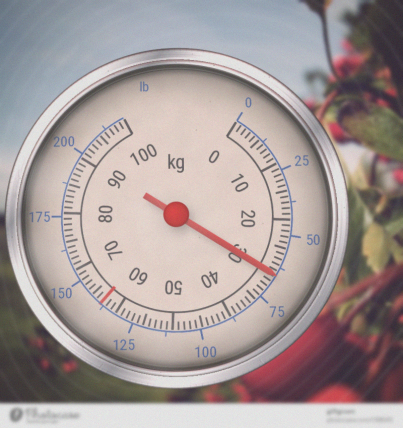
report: 30 (kg)
